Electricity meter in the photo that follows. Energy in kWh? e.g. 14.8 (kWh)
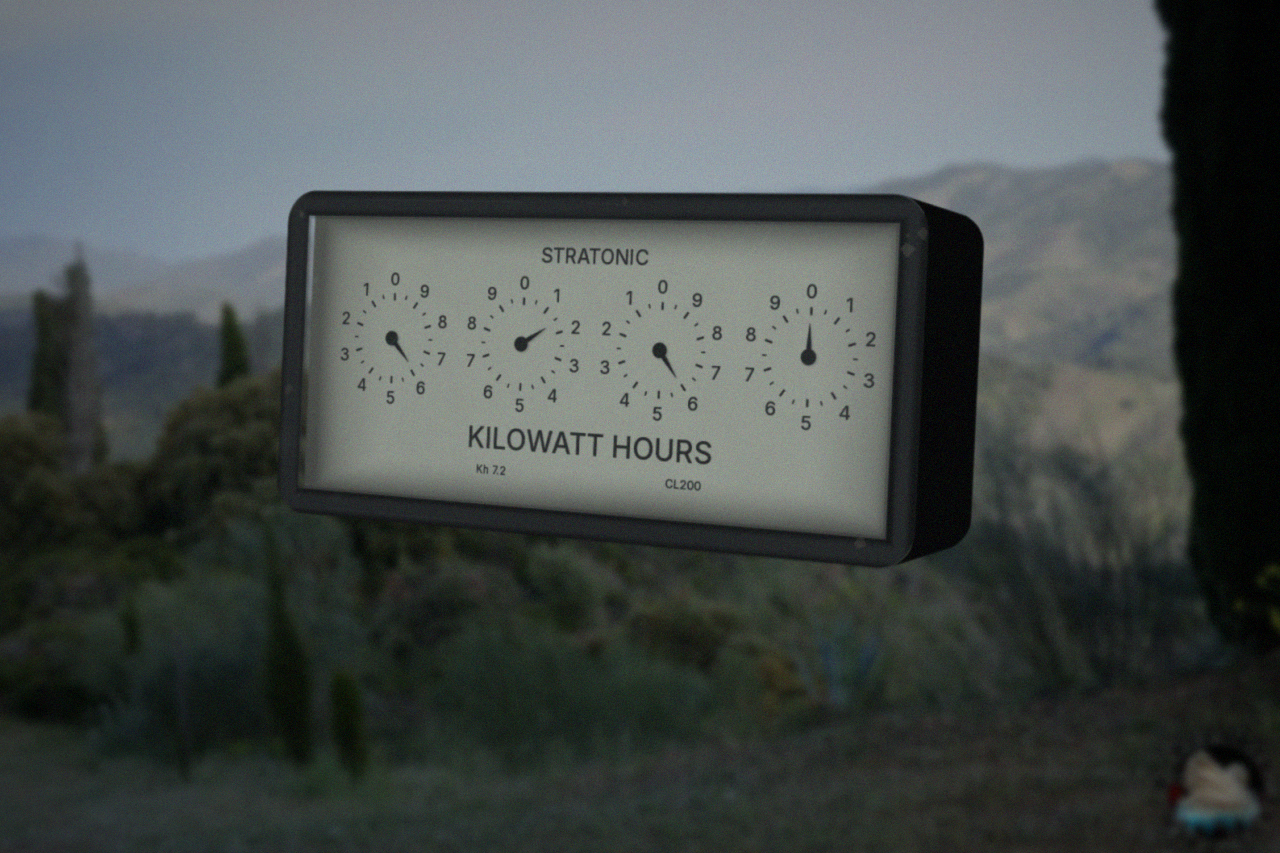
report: 6160 (kWh)
